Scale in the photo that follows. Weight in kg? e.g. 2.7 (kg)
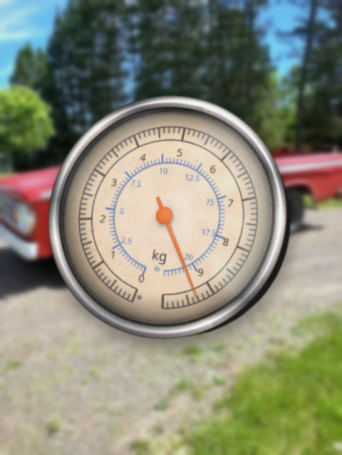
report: 9.3 (kg)
